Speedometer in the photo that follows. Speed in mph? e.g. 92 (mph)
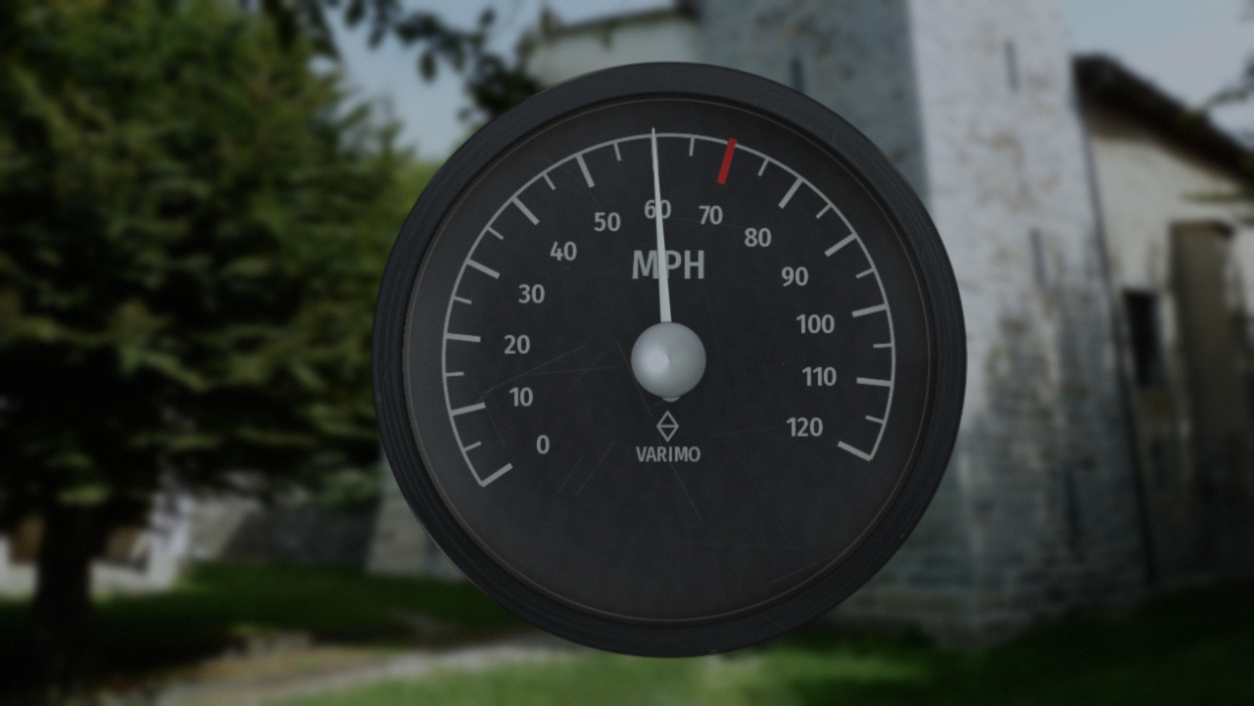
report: 60 (mph)
